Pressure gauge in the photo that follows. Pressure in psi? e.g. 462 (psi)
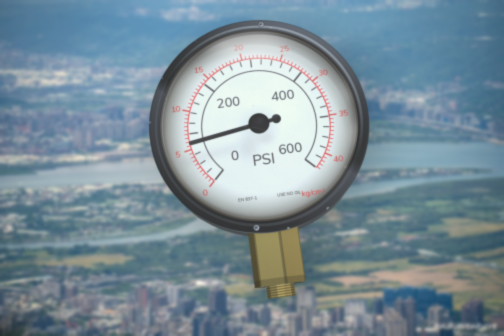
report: 80 (psi)
